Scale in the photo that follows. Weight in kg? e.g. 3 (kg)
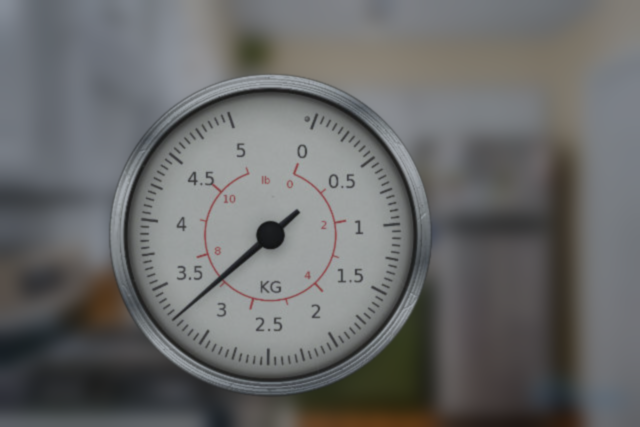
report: 3.25 (kg)
